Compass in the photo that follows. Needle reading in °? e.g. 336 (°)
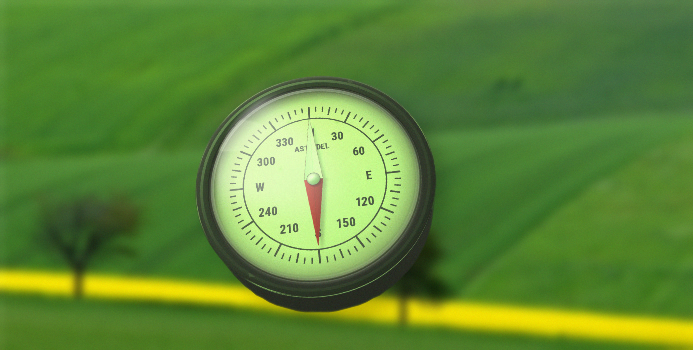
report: 180 (°)
